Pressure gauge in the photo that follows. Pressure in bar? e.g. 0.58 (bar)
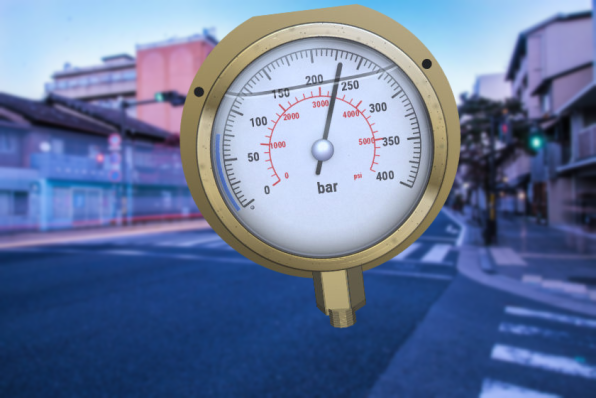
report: 230 (bar)
